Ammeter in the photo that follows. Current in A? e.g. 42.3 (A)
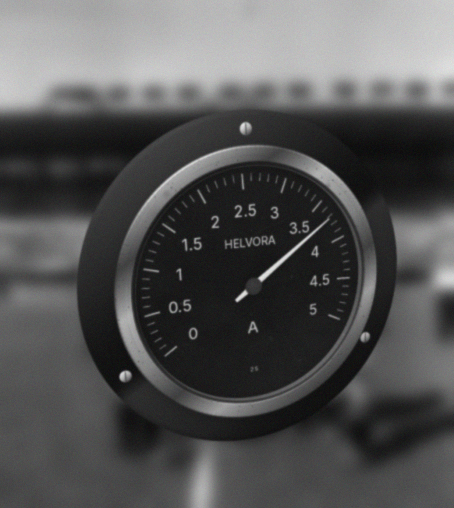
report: 3.7 (A)
